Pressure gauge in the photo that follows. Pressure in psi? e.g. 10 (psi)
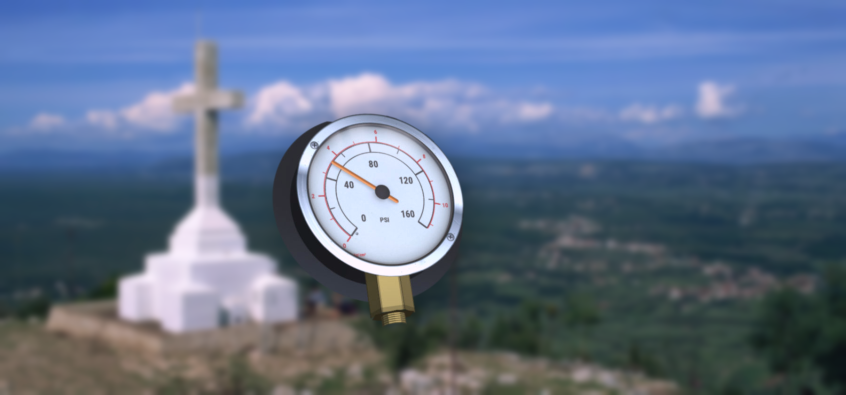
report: 50 (psi)
